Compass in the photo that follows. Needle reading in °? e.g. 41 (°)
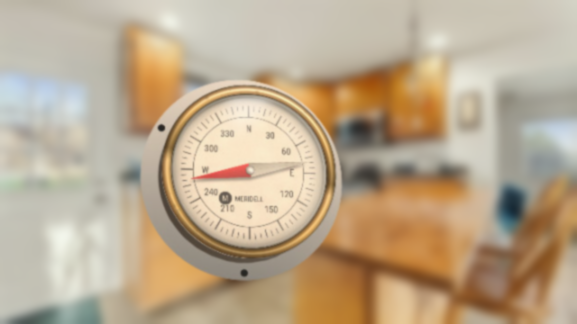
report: 260 (°)
